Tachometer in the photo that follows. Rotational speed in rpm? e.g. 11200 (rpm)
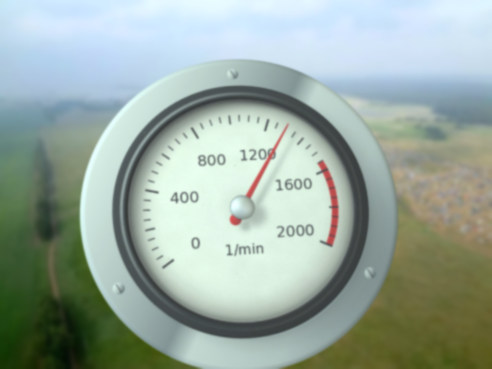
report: 1300 (rpm)
